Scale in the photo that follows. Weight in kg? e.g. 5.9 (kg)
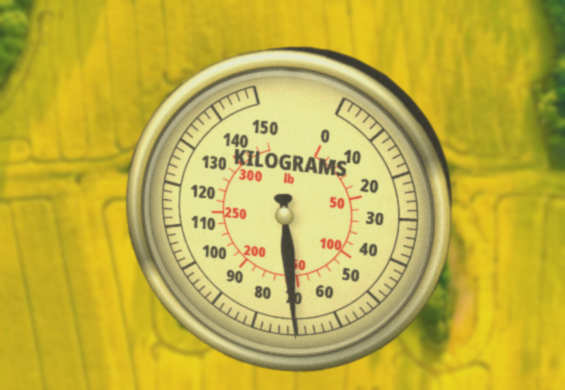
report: 70 (kg)
